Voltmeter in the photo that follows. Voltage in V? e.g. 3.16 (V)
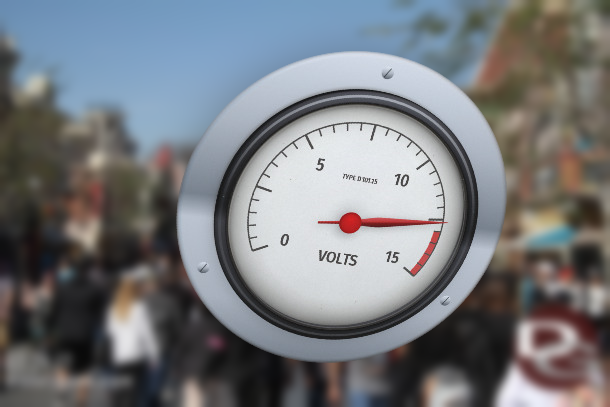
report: 12.5 (V)
